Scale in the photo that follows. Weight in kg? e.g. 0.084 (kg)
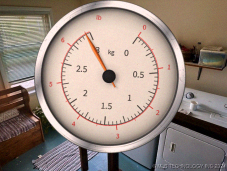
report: 2.95 (kg)
